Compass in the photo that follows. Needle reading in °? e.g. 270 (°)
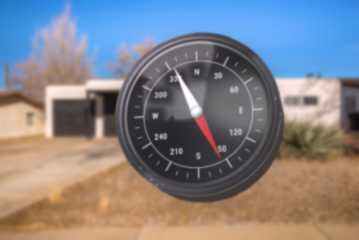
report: 155 (°)
